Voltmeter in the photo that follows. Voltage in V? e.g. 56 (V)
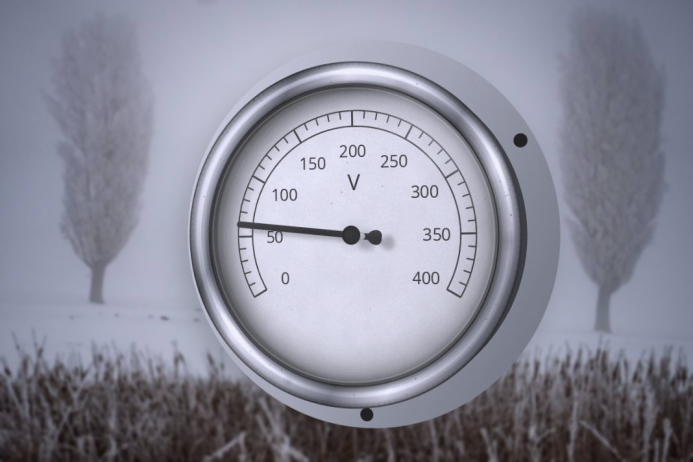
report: 60 (V)
